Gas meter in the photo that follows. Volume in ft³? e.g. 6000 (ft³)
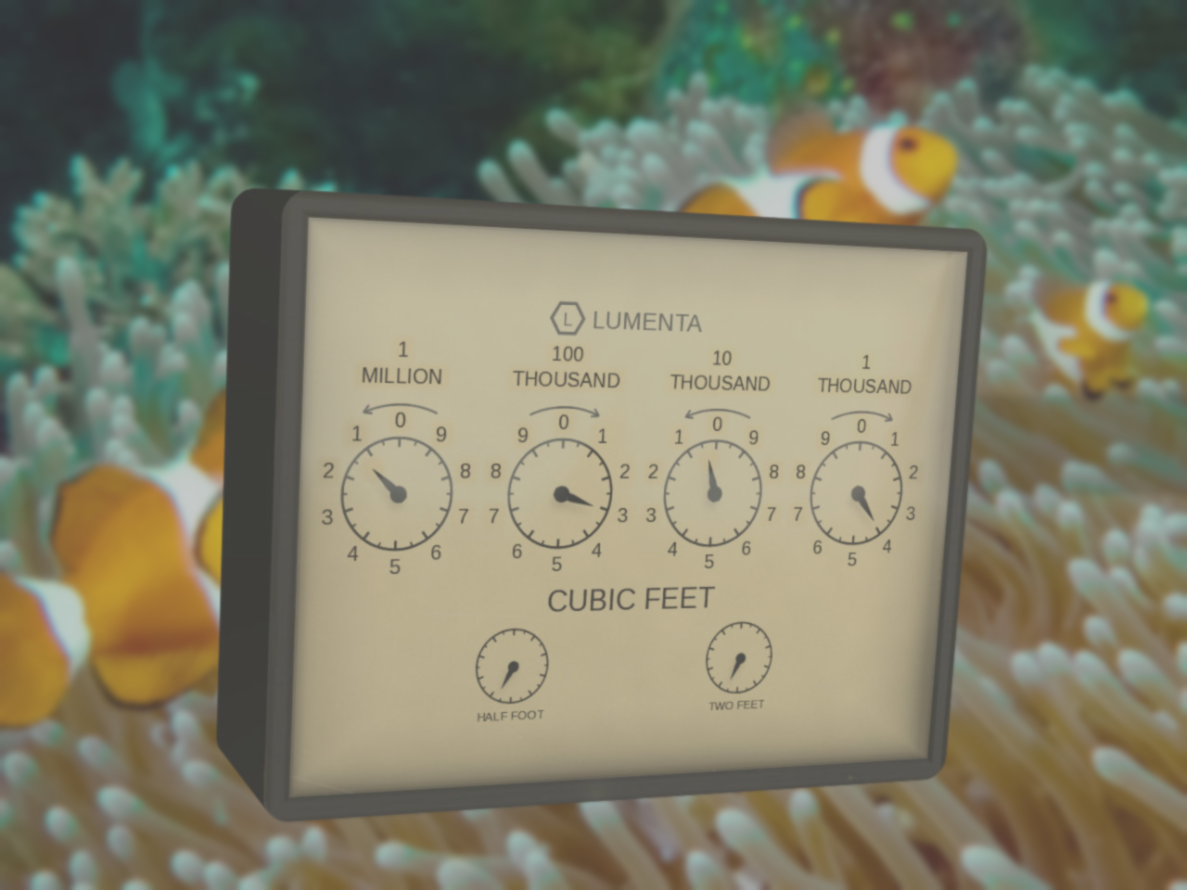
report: 130400 (ft³)
